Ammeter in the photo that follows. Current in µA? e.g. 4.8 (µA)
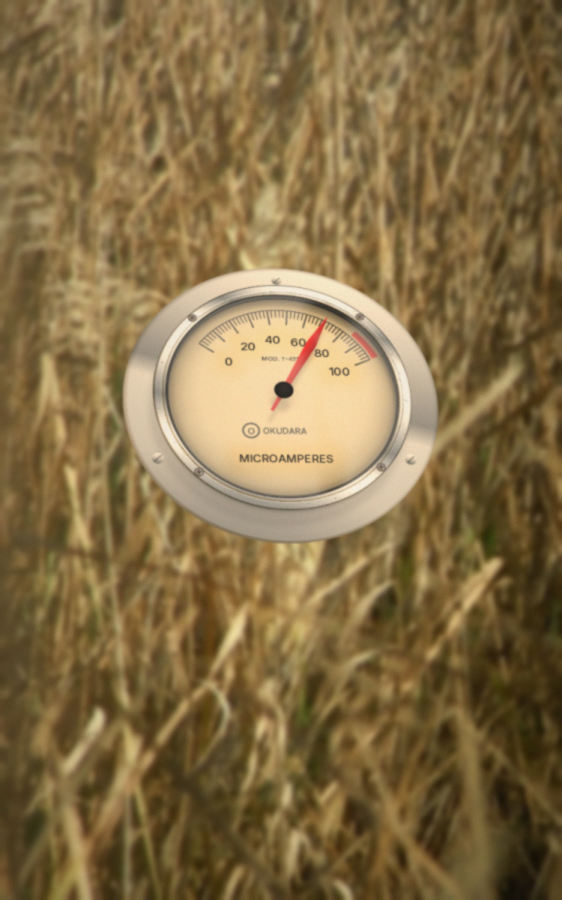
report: 70 (µA)
